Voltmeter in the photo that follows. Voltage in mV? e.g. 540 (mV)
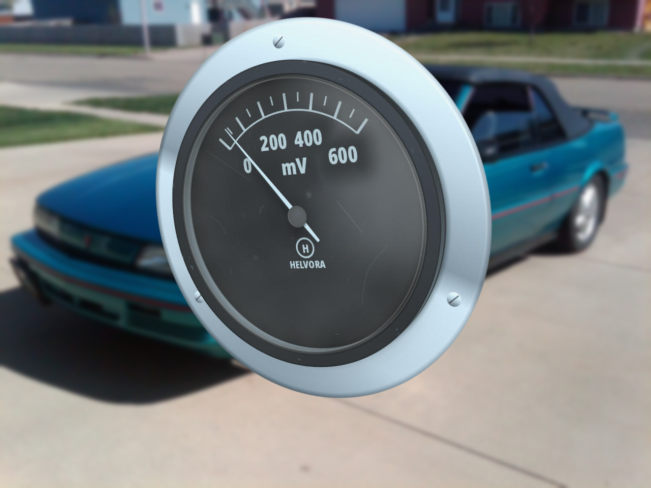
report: 50 (mV)
